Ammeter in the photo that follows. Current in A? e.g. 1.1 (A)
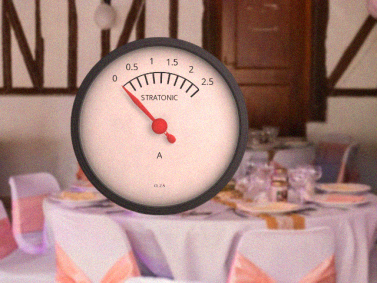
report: 0 (A)
